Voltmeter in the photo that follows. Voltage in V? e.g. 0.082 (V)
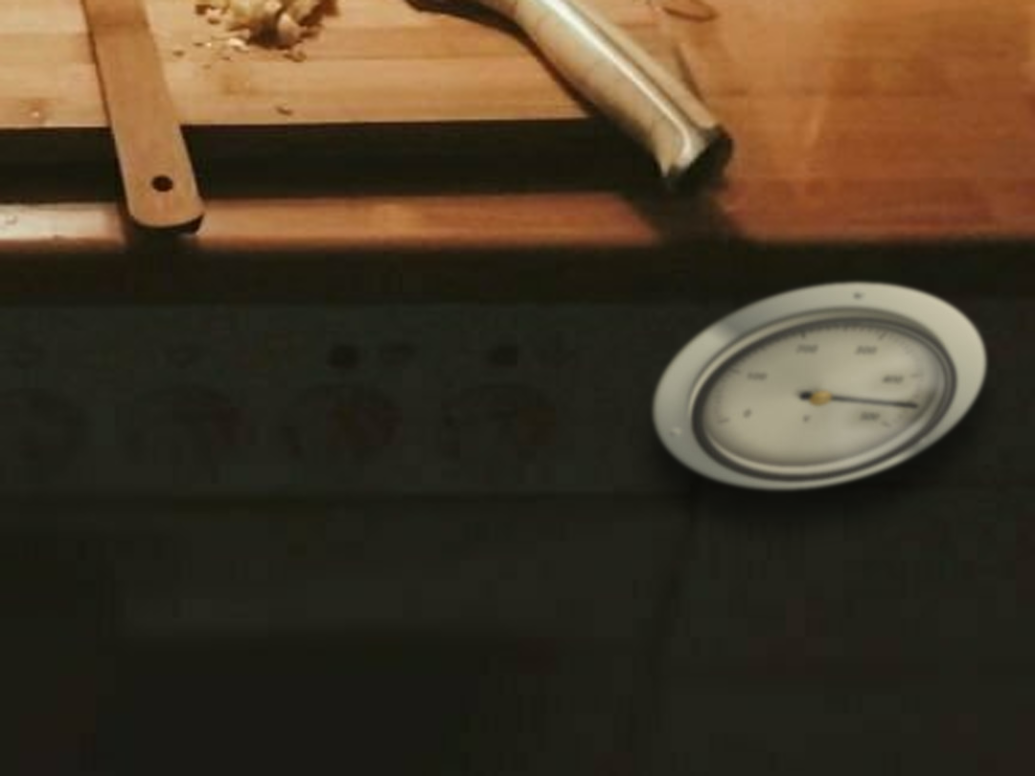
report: 450 (V)
